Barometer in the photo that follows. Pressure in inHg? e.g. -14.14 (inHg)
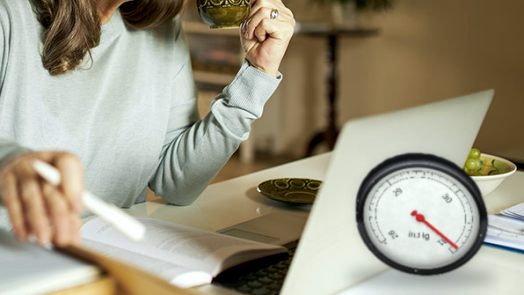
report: 30.9 (inHg)
